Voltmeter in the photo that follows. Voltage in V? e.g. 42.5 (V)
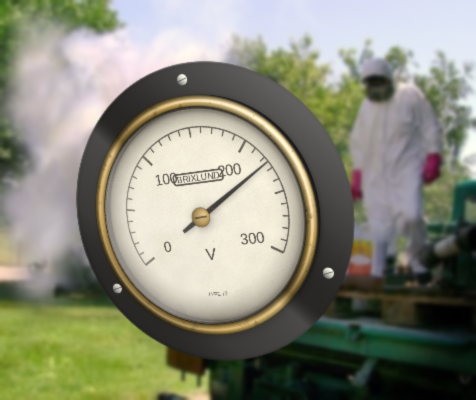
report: 225 (V)
